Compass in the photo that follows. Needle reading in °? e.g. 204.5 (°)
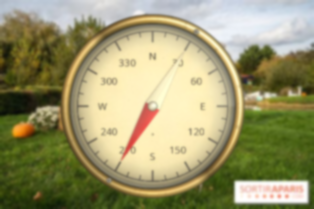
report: 210 (°)
